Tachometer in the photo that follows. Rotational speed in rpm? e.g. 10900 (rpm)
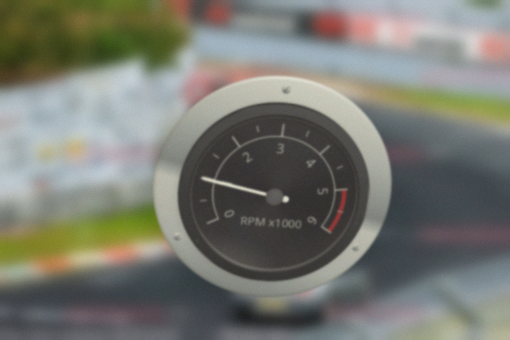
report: 1000 (rpm)
